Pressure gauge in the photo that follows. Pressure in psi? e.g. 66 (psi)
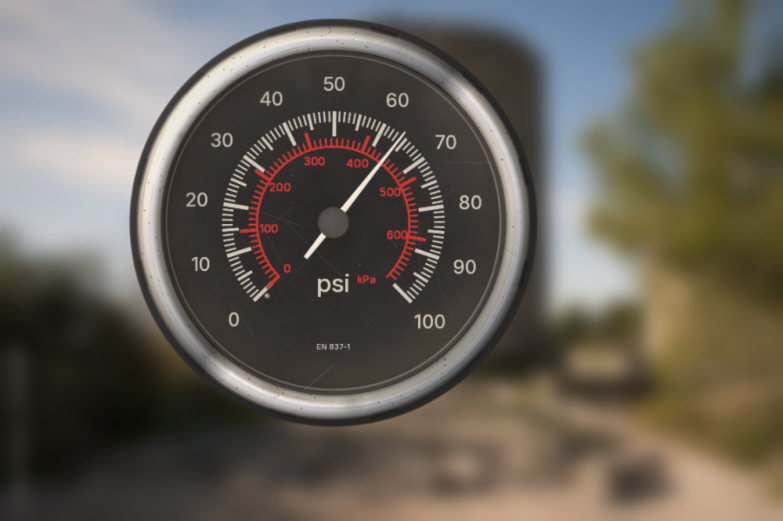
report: 64 (psi)
